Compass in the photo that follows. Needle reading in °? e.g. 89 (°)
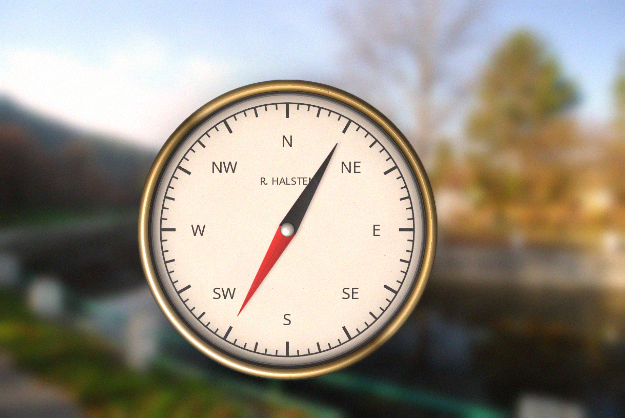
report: 210 (°)
